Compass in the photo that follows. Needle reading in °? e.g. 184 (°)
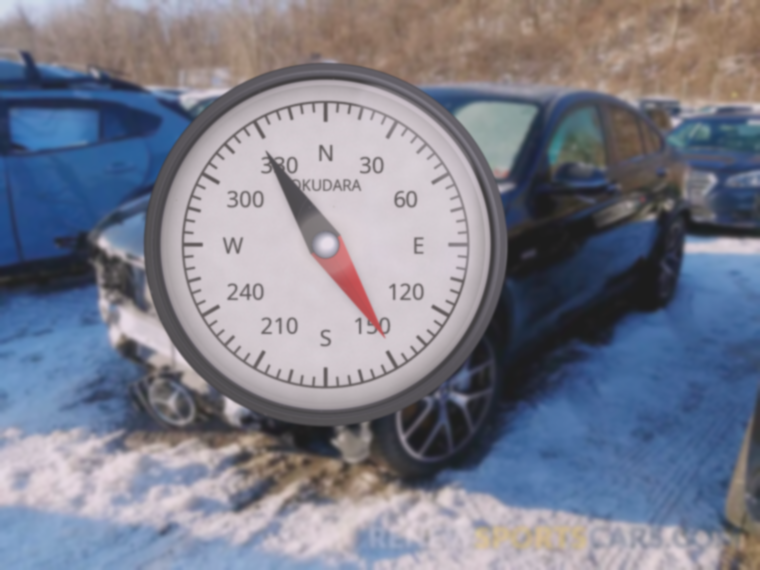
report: 147.5 (°)
